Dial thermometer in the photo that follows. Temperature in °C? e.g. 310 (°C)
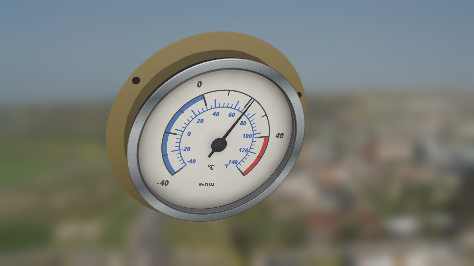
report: 20 (°C)
